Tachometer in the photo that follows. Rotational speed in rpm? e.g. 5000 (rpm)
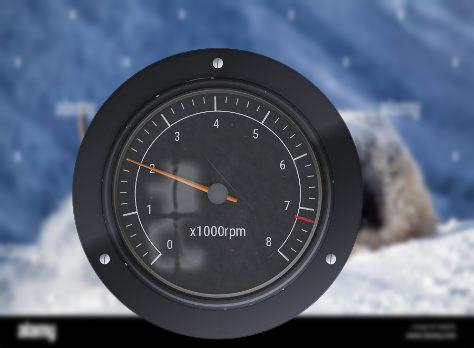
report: 2000 (rpm)
